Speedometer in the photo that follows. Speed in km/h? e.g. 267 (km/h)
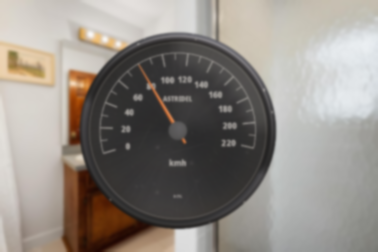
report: 80 (km/h)
